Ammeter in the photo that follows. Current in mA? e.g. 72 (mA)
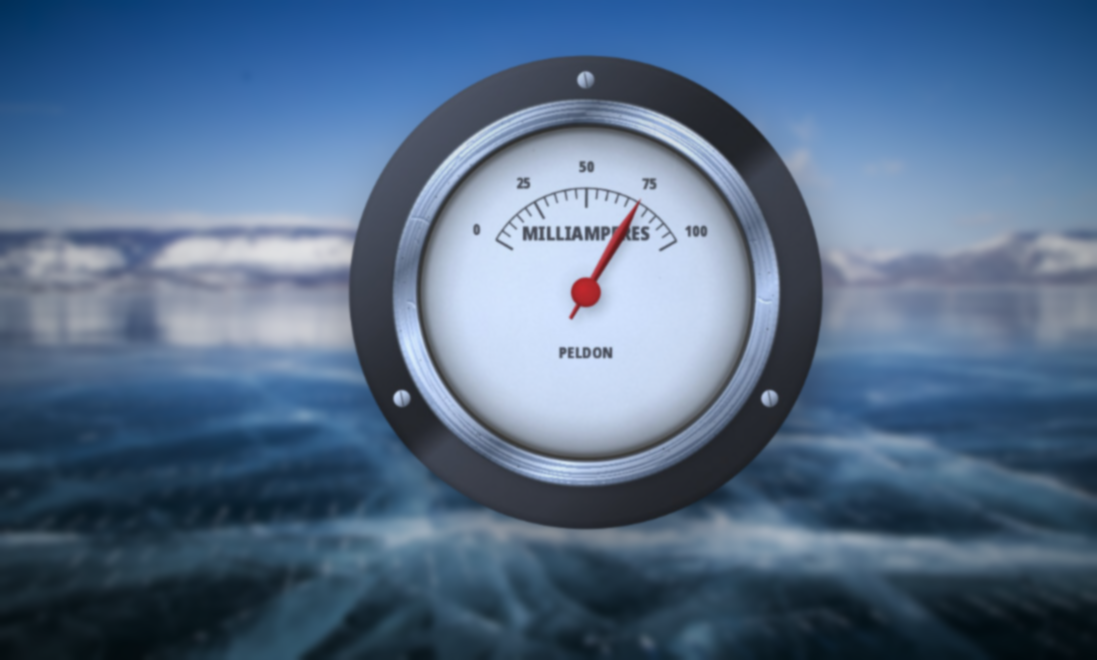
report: 75 (mA)
